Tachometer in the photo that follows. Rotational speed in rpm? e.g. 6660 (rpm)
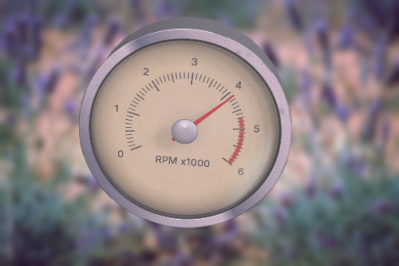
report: 4100 (rpm)
